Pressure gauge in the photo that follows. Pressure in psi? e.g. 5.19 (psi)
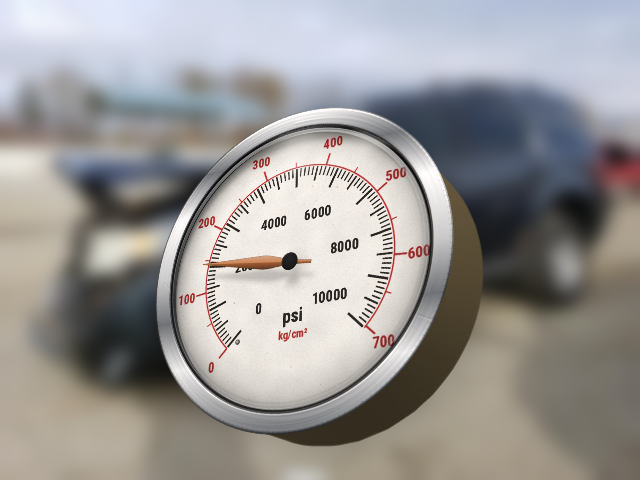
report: 2000 (psi)
